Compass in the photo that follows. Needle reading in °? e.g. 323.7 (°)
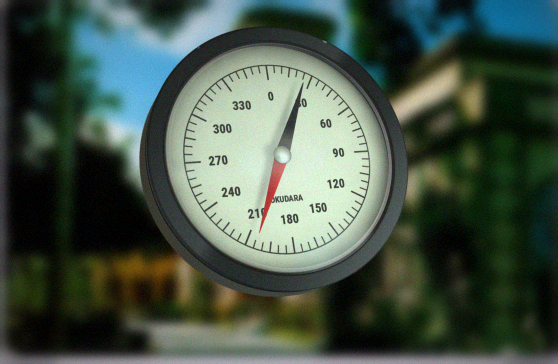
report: 205 (°)
